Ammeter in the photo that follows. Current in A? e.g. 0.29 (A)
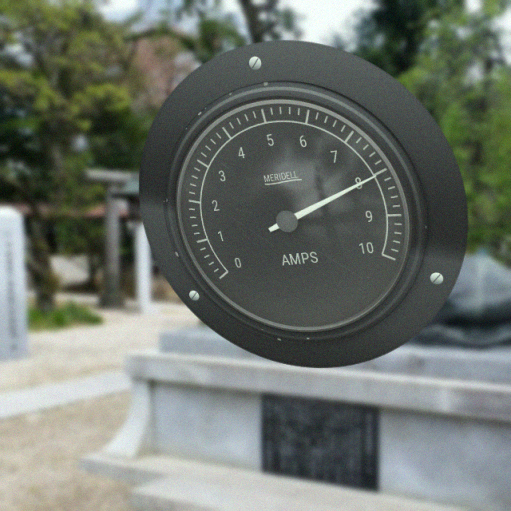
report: 8 (A)
